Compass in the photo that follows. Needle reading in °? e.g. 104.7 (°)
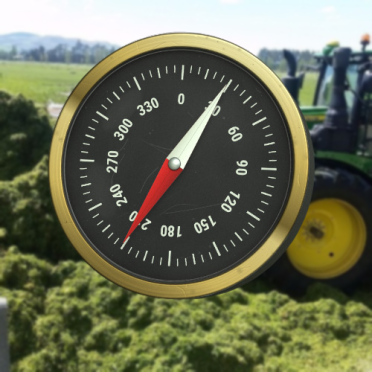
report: 210 (°)
